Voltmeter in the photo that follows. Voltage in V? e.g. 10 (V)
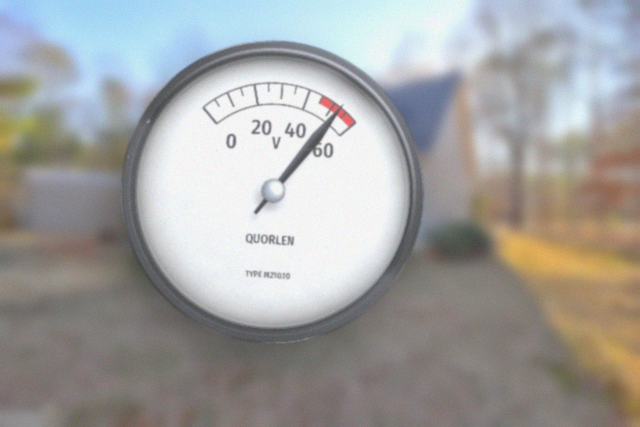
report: 52.5 (V)
